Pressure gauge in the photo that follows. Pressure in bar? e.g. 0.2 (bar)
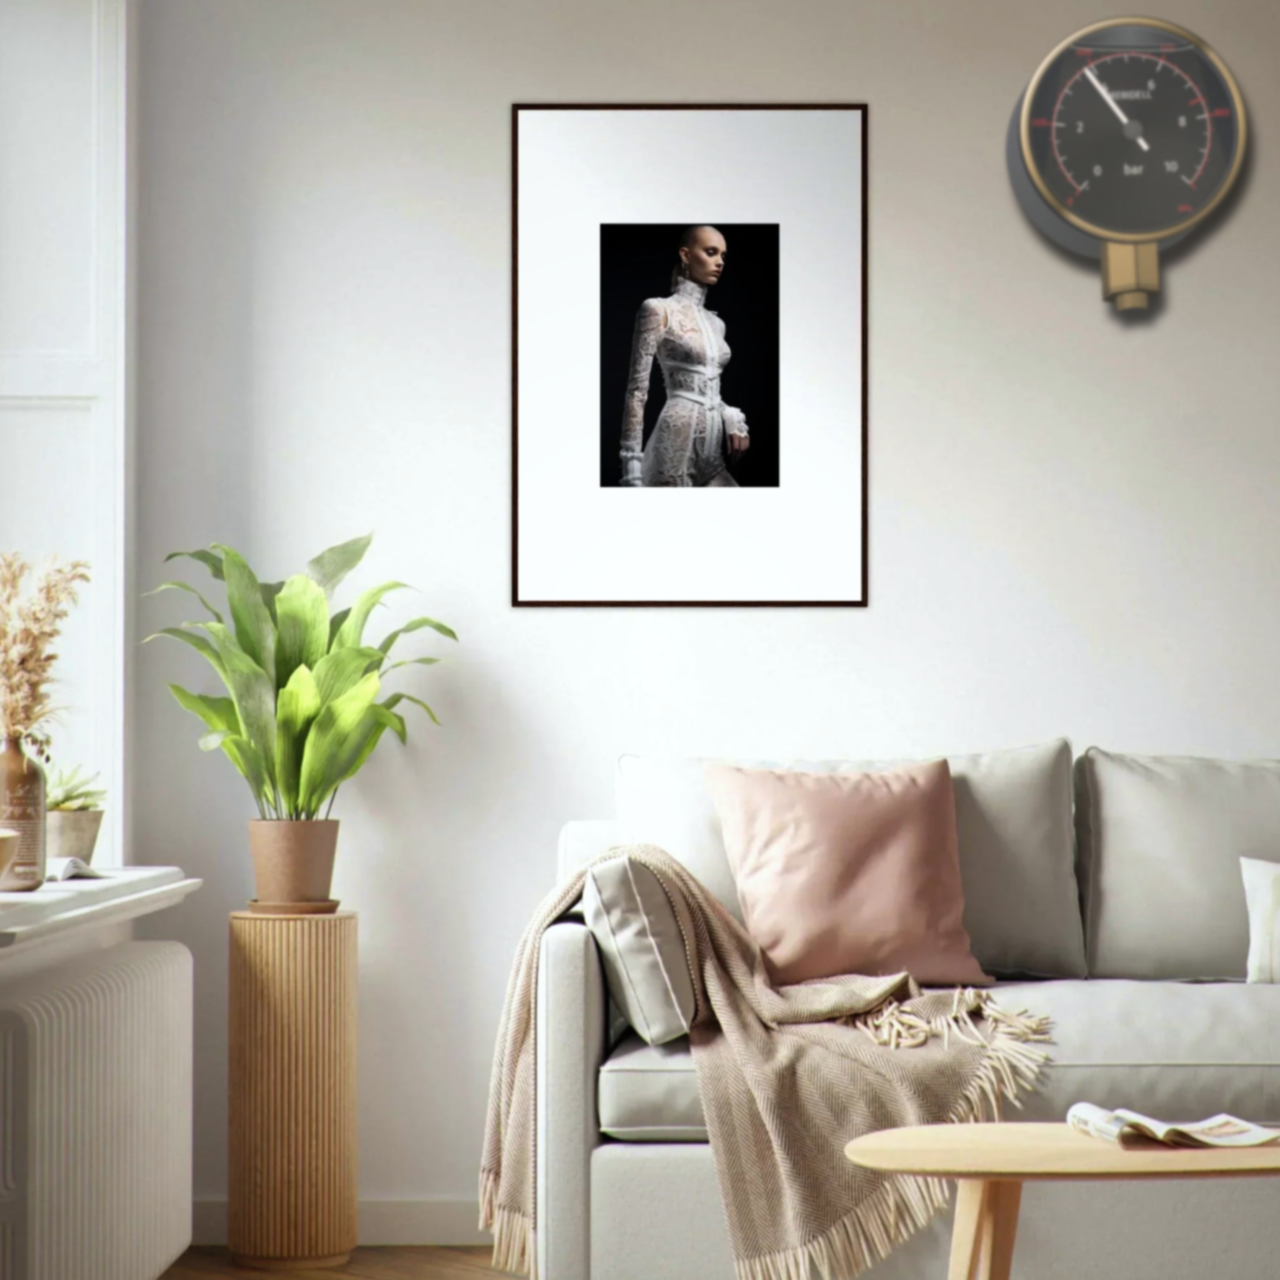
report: 3.75 (bar)
